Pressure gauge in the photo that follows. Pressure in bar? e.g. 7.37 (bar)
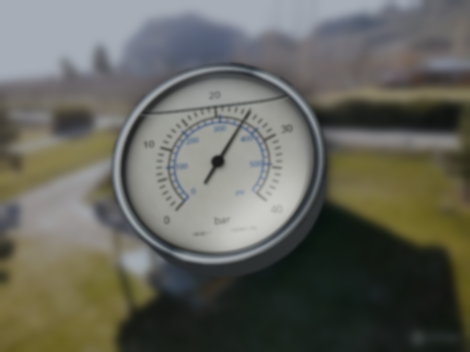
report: 25 (bar)
